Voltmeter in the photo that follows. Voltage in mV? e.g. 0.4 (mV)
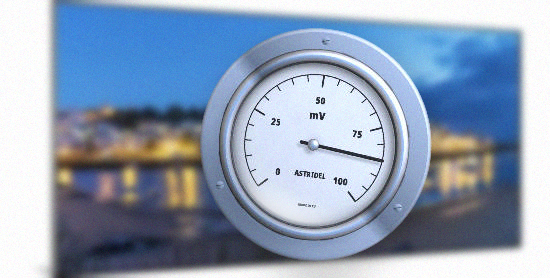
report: 85 (mV)
